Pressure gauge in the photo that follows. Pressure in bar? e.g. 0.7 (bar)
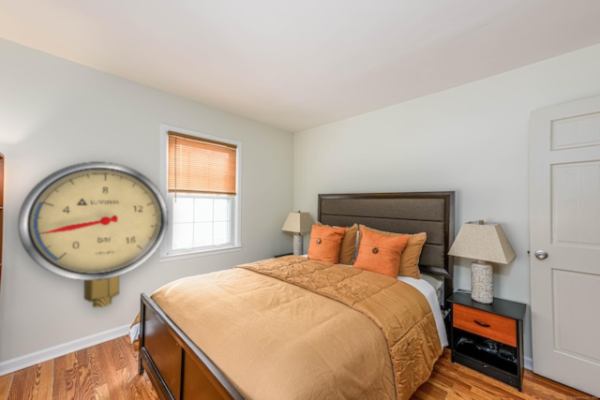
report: 2 (bar)
